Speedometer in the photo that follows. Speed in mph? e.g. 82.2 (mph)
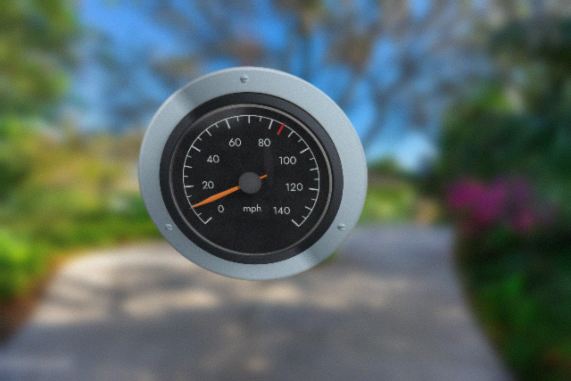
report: 10 (mph)
